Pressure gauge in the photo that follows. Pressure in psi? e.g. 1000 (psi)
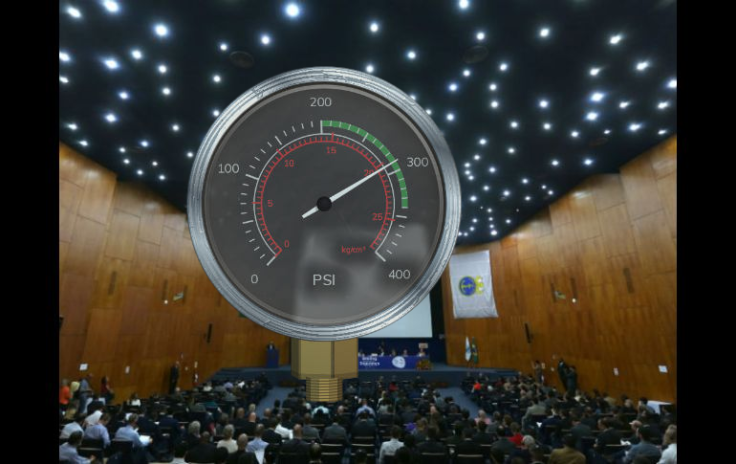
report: 290 (psi)
